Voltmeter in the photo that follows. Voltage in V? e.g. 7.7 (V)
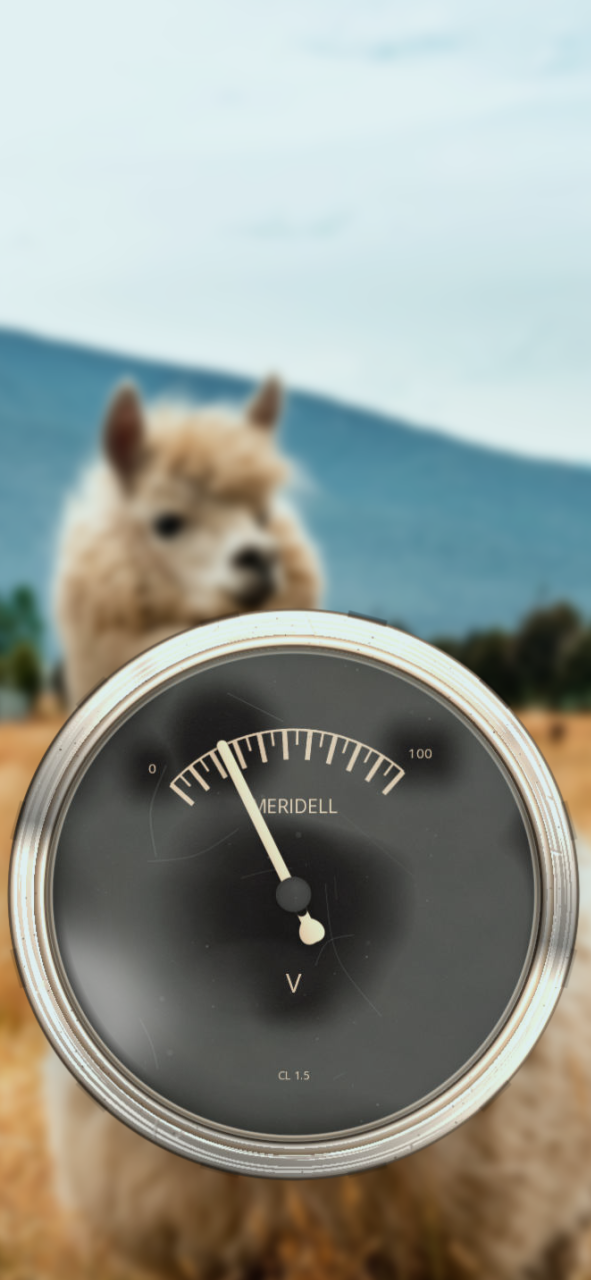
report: 25 (V)
